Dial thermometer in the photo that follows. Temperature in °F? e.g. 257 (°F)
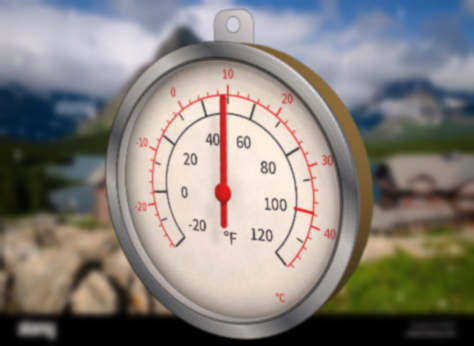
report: 50 (°F)
